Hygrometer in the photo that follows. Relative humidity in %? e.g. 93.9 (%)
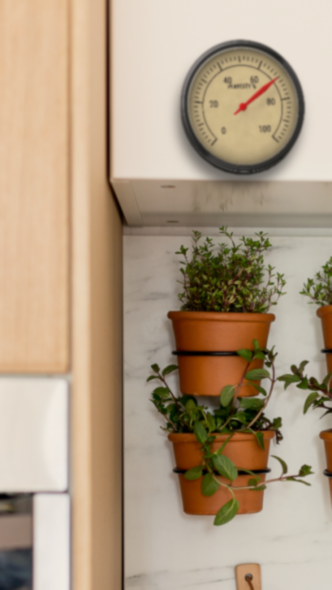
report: 70 (%)
